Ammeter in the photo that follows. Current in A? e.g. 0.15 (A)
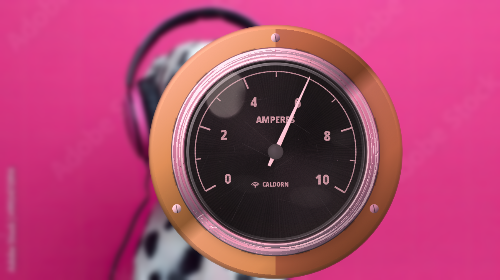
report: 6 (A)
